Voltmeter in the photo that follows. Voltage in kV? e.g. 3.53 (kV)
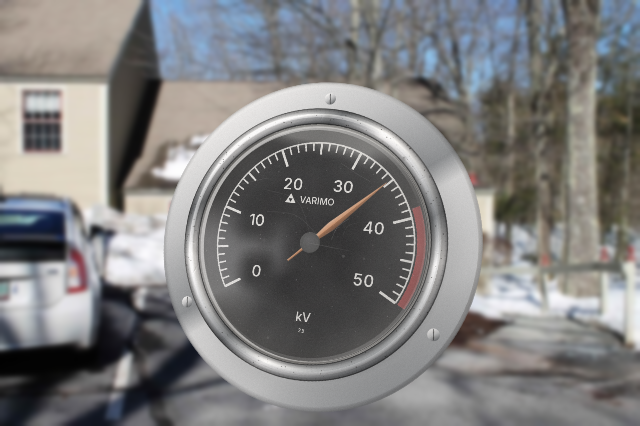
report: 35 (kV)
